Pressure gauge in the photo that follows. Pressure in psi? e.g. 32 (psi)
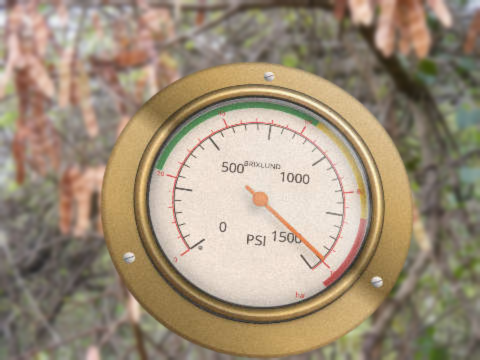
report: 1450 (psi)
